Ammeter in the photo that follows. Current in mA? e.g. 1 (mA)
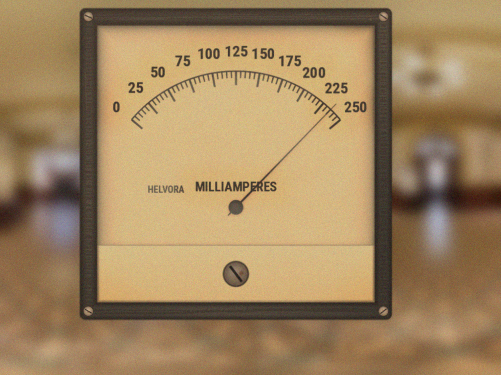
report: 235 (mA)
